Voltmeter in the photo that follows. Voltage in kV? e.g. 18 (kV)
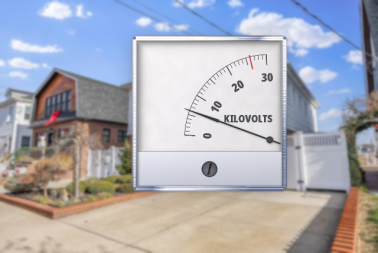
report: 6 (kV)
